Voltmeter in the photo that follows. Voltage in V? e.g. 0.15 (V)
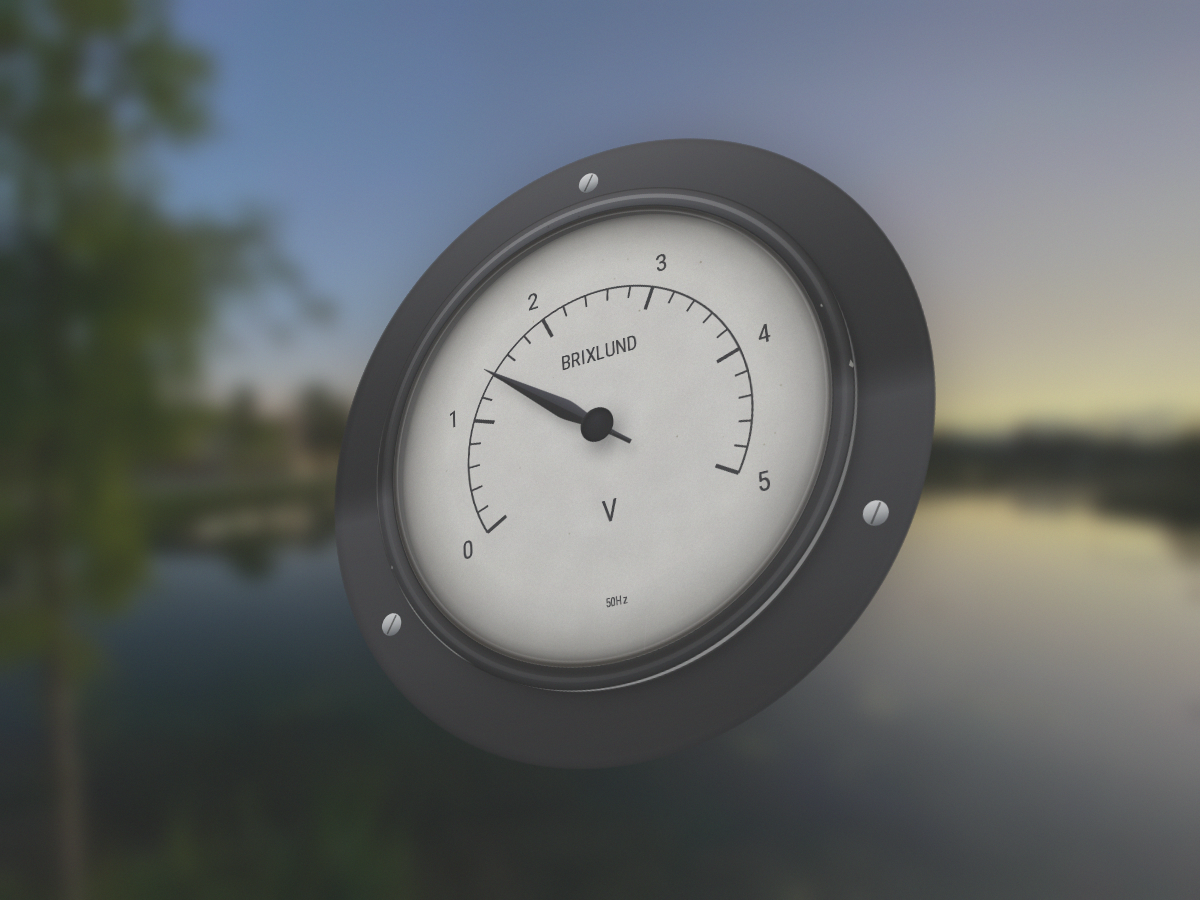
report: 1.4 (V)
